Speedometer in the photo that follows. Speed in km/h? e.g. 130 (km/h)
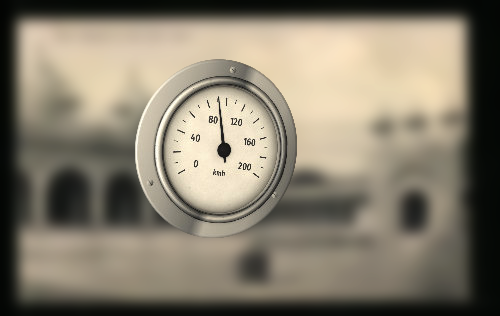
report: 90 (km/h)
